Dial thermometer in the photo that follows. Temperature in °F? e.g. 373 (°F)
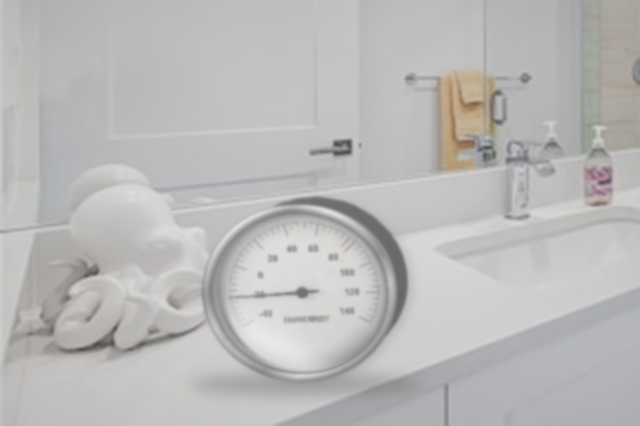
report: -20 (°F)
